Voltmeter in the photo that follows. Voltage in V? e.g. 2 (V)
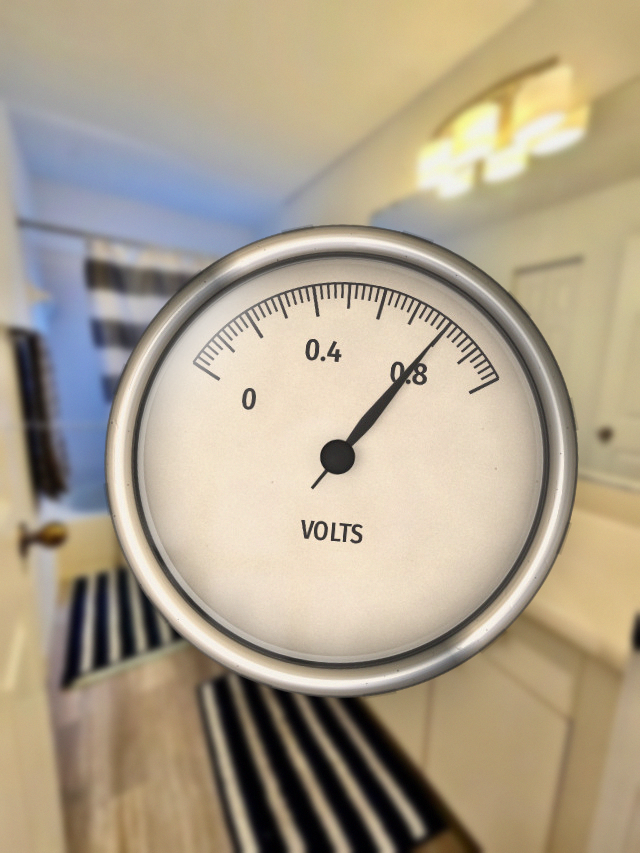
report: 0.8 (V)
